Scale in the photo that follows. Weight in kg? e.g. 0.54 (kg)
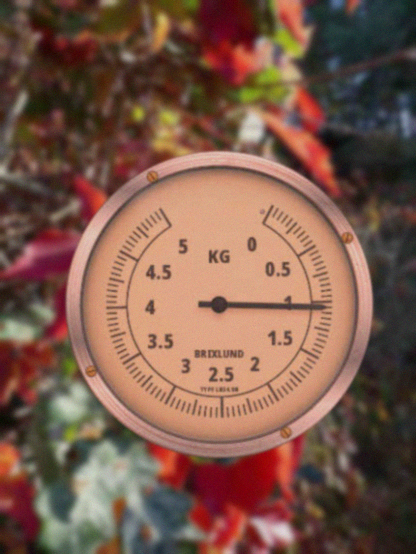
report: 1.05 (kg)
